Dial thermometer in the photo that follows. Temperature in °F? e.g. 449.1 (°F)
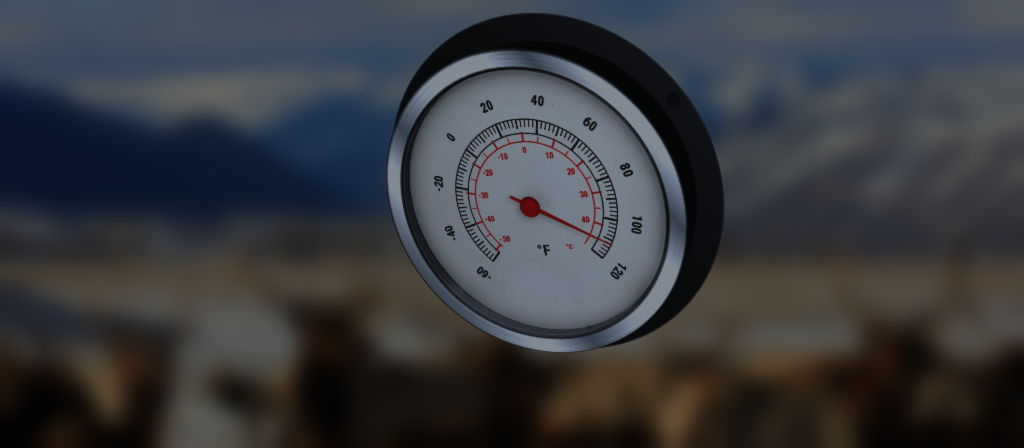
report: 110 (°F)
